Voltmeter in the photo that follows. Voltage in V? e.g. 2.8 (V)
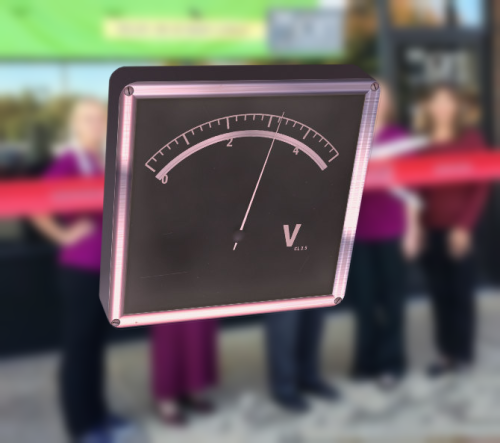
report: 3.2 (V)
